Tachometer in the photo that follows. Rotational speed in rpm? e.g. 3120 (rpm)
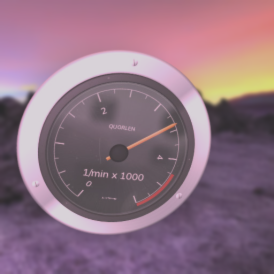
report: 3375 (rpm)
